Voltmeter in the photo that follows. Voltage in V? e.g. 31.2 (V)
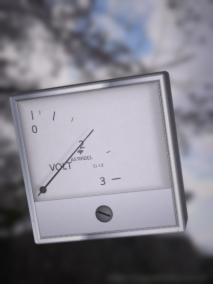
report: 2 (V)
